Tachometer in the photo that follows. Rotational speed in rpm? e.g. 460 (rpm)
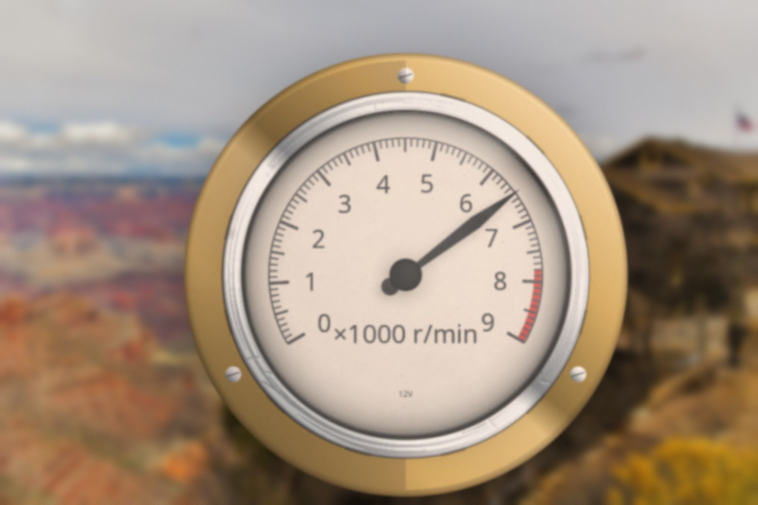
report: 6500 (rpm)
